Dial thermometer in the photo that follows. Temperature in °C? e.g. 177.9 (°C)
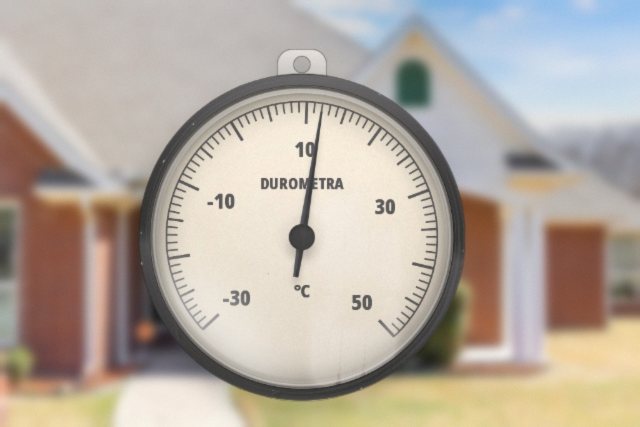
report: 12 (°C)
